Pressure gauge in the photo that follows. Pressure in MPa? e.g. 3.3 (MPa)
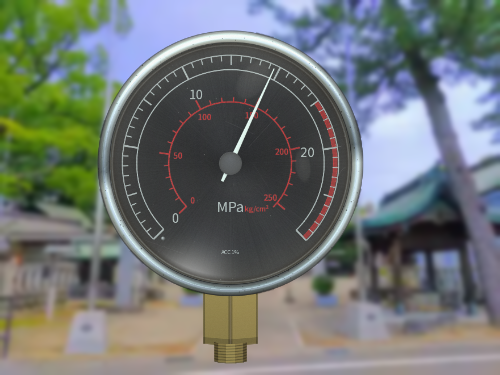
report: 14.75 (MPa)
